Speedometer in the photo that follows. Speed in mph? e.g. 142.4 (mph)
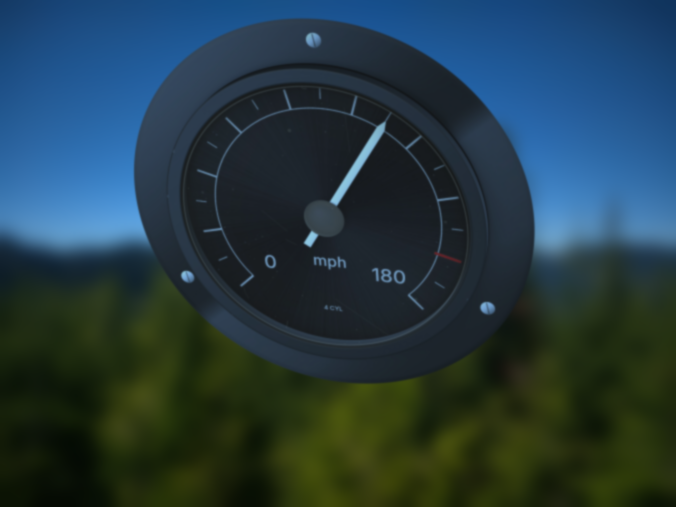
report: 110 (mph)
